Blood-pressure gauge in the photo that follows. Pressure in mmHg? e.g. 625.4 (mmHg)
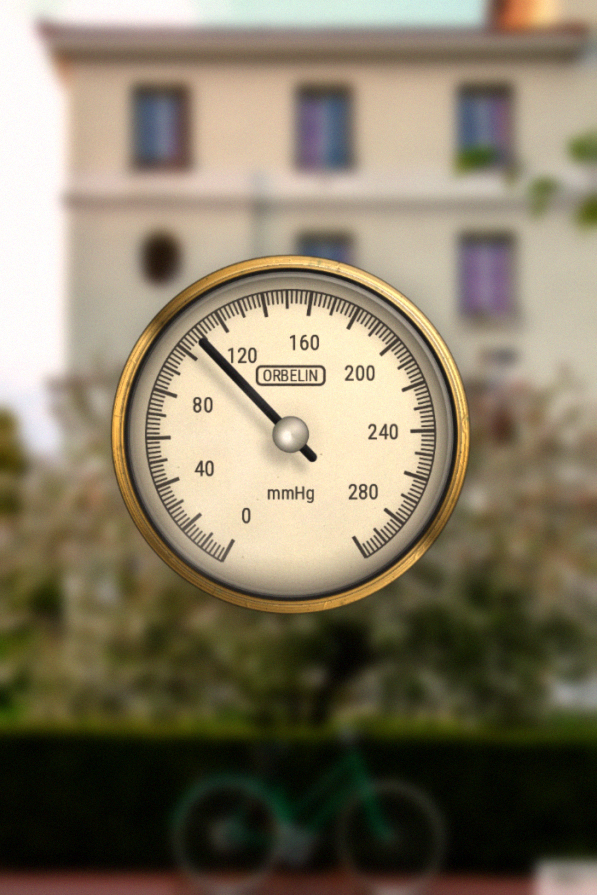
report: 108 (mmHg)
